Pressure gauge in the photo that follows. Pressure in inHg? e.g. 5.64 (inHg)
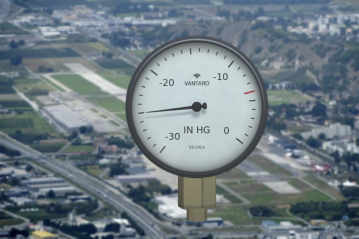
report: -25 (inHg)
